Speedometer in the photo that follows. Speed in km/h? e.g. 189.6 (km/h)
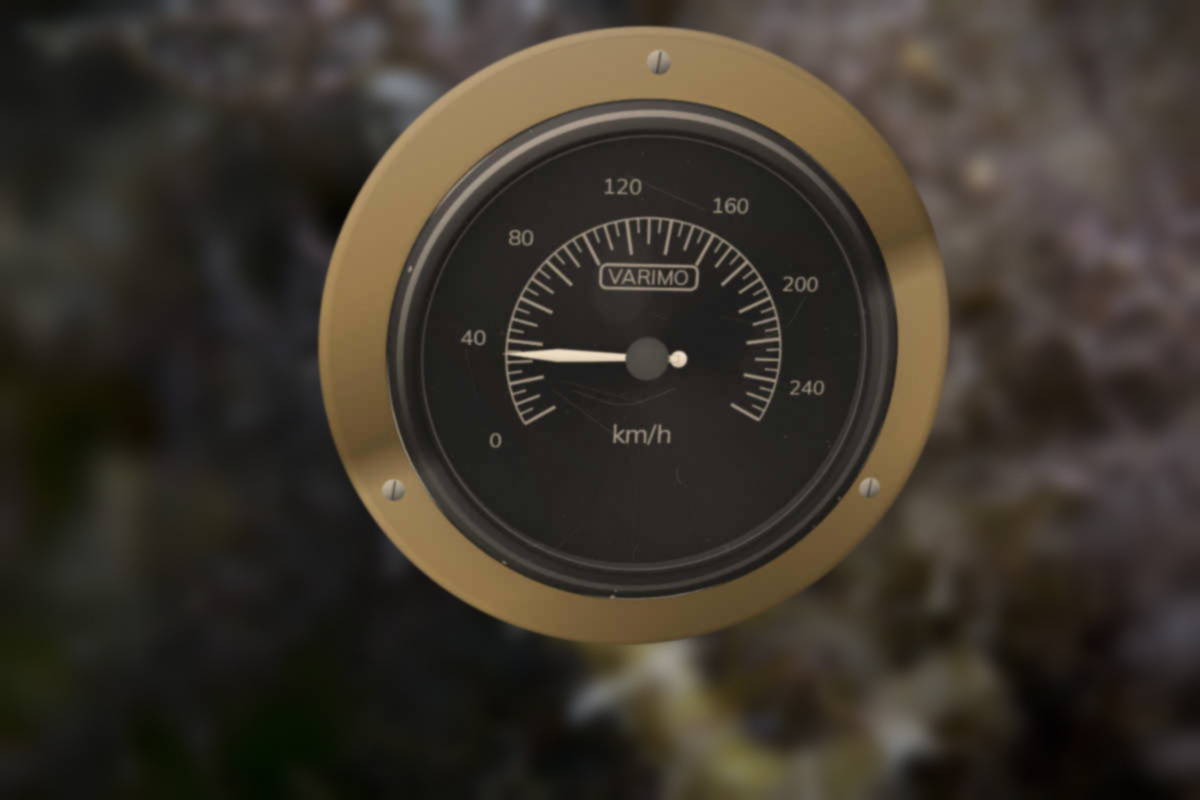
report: 35 (km/h)
